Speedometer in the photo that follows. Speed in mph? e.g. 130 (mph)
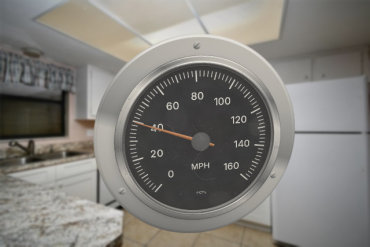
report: 40 (mph)
